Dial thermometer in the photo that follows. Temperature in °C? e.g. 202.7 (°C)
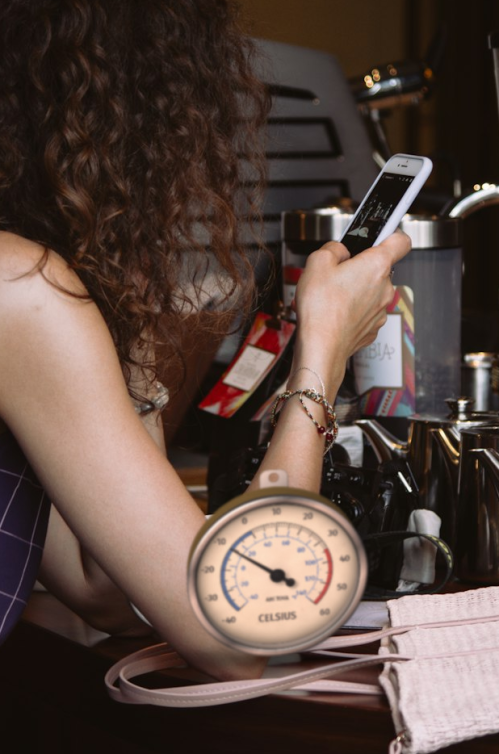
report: -10 (°C)
